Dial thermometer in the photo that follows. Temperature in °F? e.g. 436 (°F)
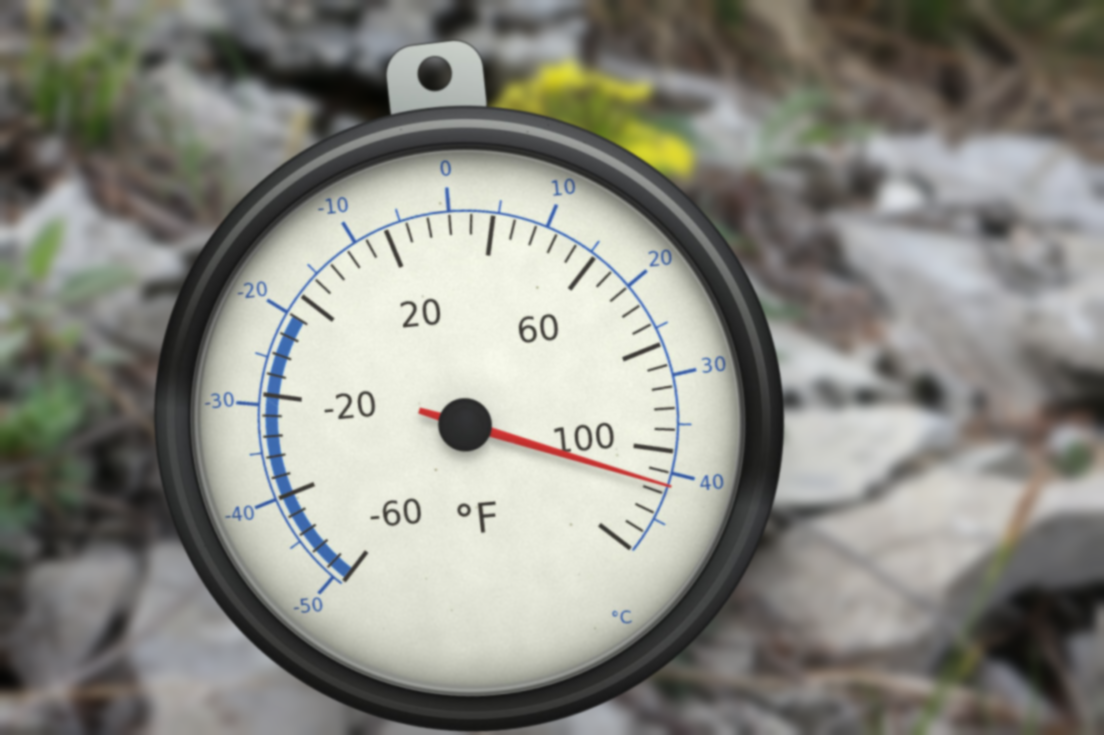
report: 106 (°F)
